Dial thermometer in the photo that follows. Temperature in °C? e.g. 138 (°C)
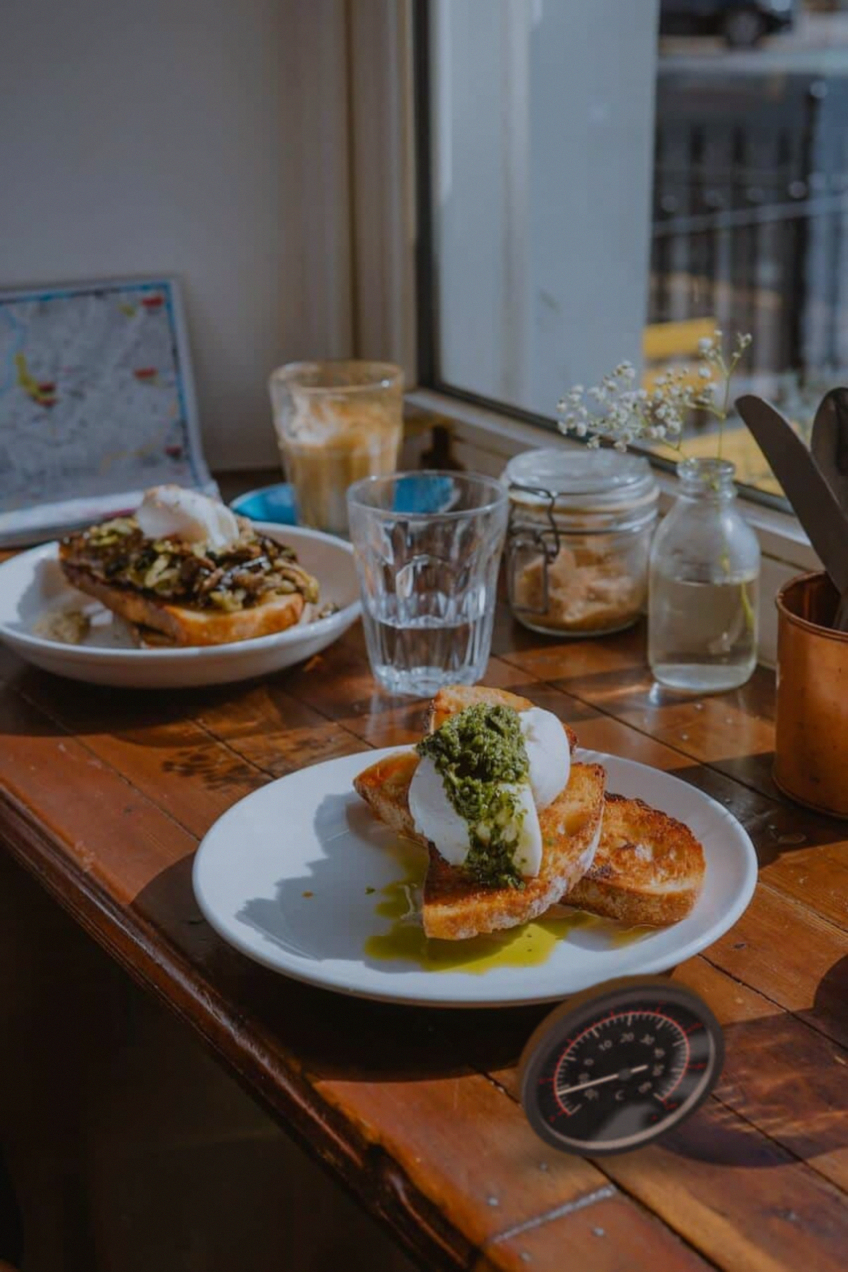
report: -10 (°C)
